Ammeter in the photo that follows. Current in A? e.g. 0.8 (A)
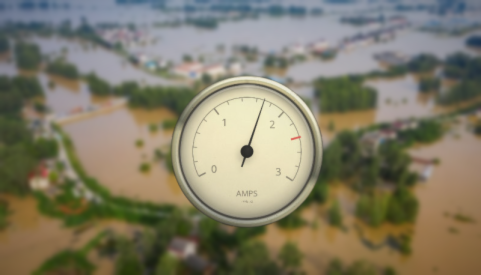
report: 1.7 (A)
